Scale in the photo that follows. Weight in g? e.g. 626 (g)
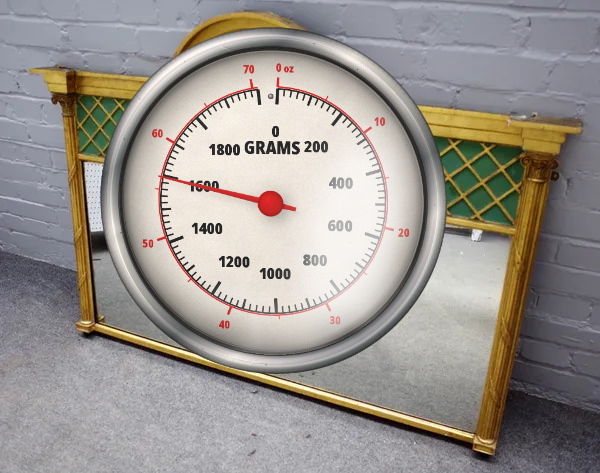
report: 1600 (g)
